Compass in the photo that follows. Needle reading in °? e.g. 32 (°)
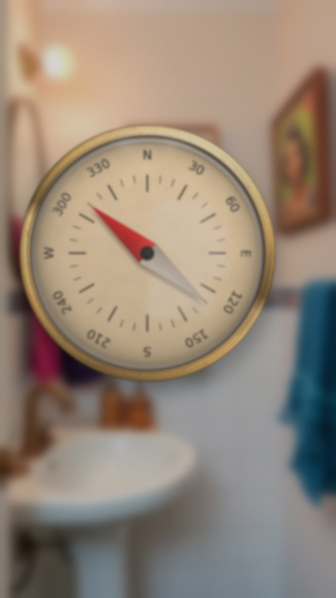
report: 310 (°)
